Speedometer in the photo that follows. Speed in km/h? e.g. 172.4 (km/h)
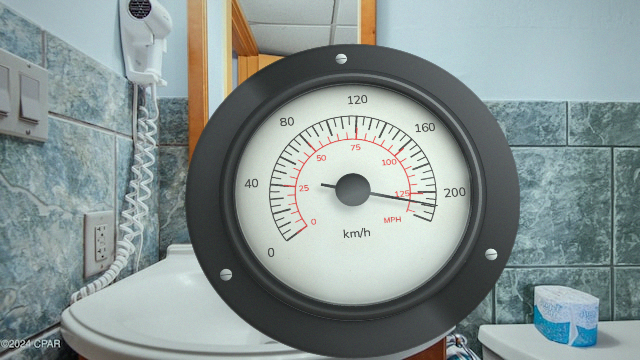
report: 210 (km/h)
